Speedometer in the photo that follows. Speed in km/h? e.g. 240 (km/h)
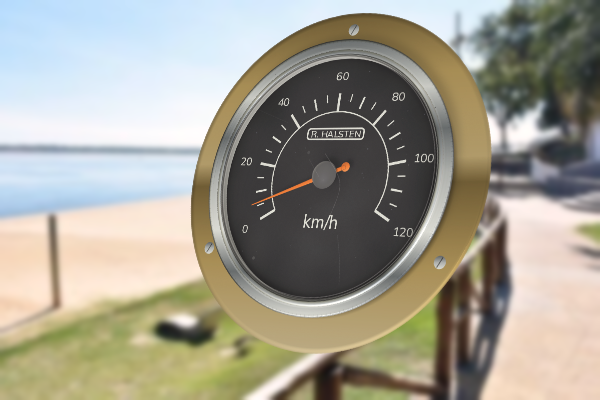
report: 5 (km/h)
